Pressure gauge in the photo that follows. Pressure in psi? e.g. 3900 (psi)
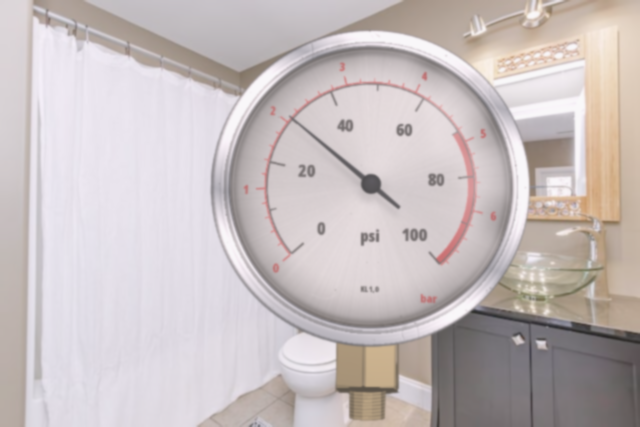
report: 30 (psi)
